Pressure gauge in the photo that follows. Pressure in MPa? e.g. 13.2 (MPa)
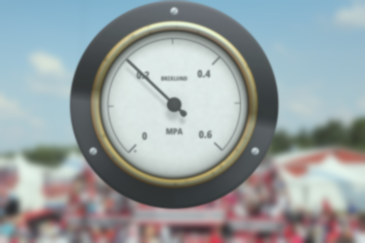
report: 0.2 (MPa)
